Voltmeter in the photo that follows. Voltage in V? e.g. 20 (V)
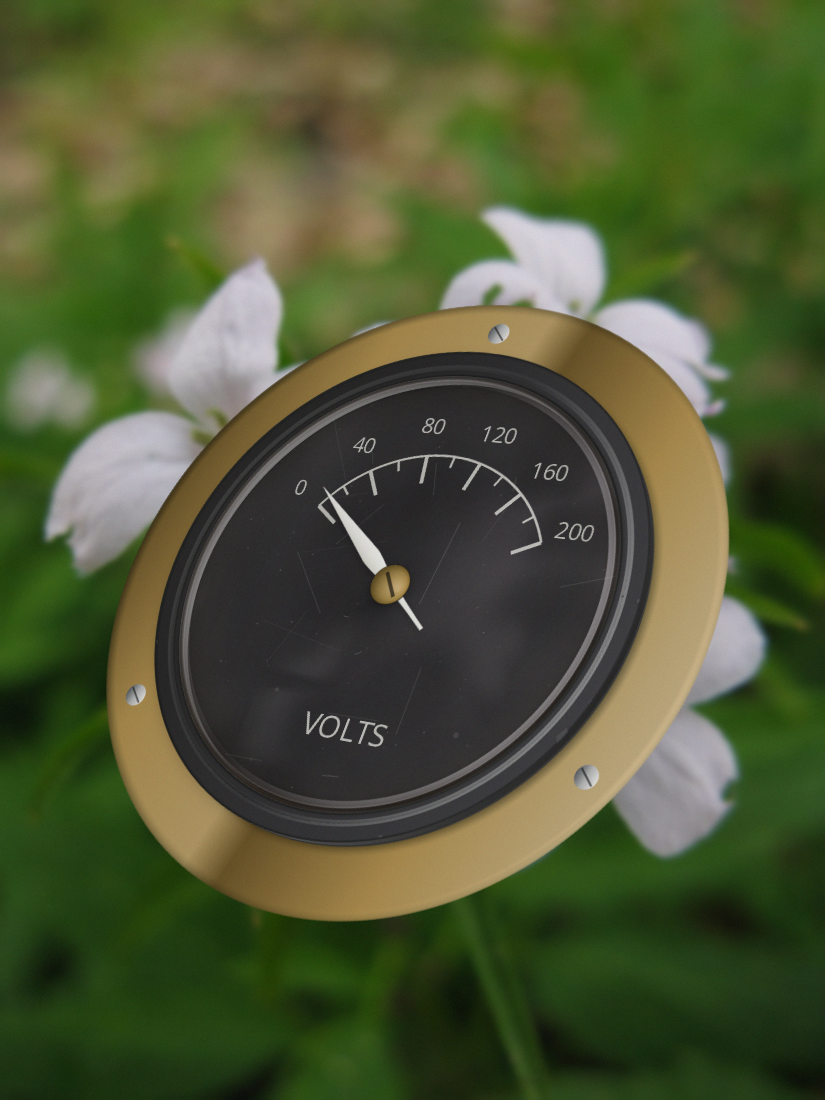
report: 10 (V)
